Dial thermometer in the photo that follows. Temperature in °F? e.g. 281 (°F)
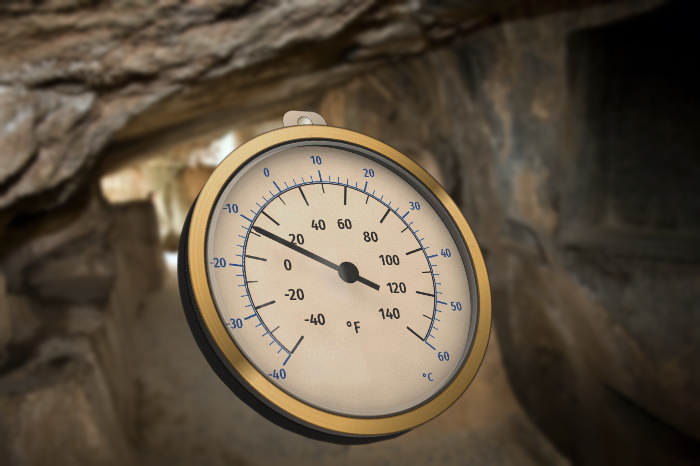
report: 10 (°F)
